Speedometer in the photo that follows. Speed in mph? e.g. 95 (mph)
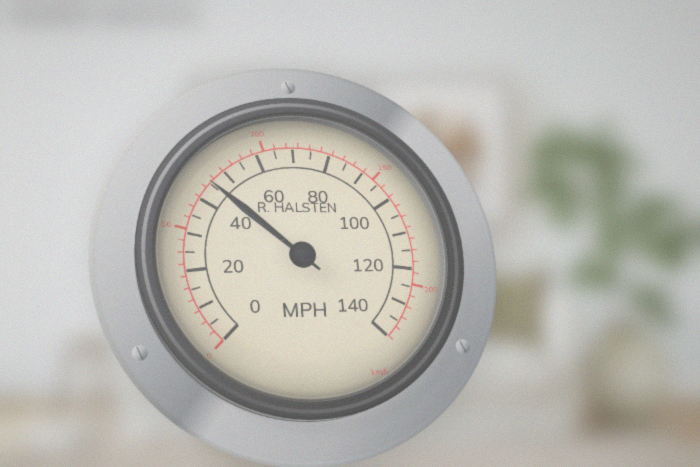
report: 45 (mph)
